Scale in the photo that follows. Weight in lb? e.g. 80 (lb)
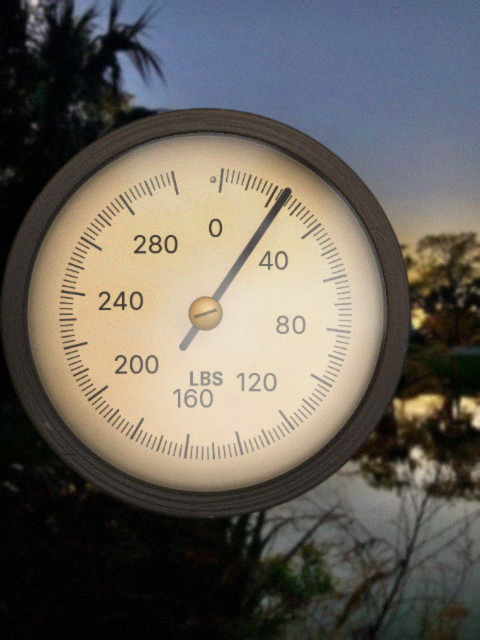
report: 24 (lb)
